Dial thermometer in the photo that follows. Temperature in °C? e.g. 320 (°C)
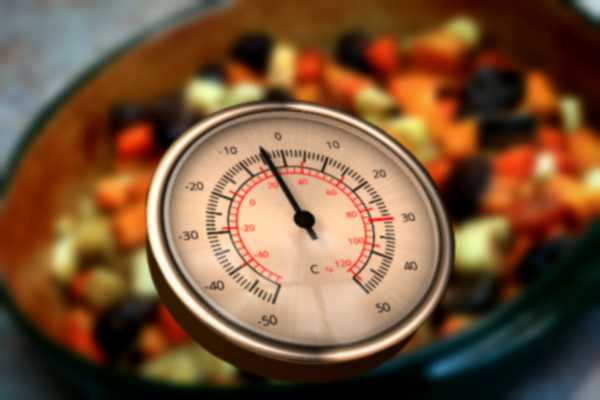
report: -5 (°C)
